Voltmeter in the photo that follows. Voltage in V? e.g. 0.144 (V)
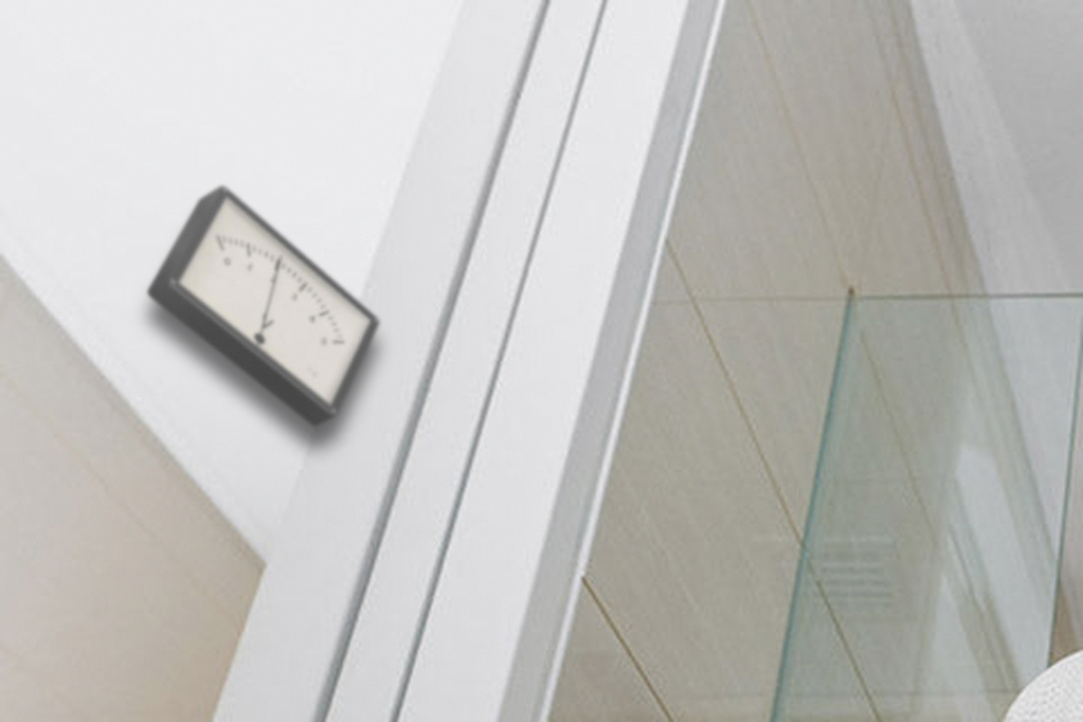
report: 2 (V)
